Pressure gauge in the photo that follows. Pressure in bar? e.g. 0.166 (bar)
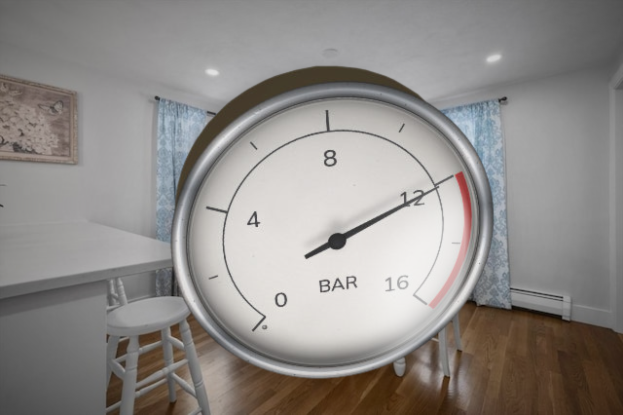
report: 12 (bar)
